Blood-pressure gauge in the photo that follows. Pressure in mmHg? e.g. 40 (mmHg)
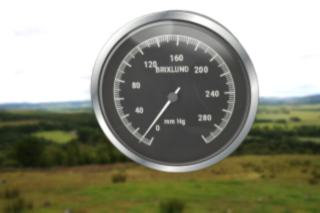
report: 10 (mmHg)
